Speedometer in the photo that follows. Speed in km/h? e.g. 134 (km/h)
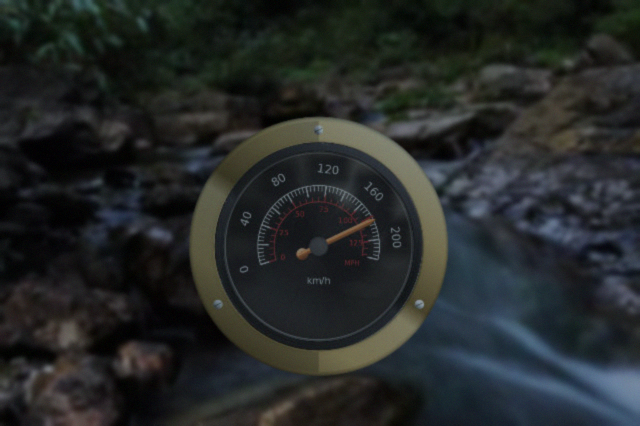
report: 180 (km/h)
